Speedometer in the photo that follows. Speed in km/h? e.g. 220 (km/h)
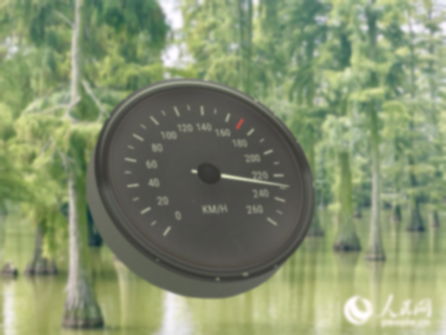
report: 230 (km/h)
